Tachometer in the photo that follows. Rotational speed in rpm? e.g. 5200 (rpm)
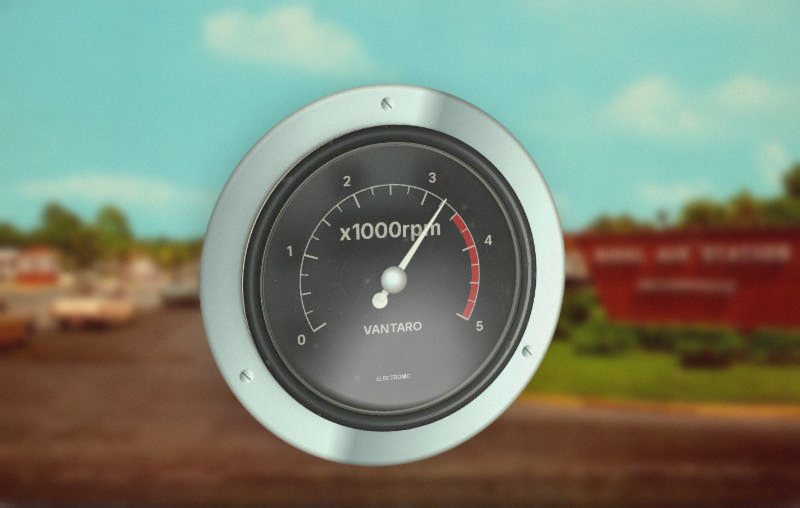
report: 3250 (rpm)
